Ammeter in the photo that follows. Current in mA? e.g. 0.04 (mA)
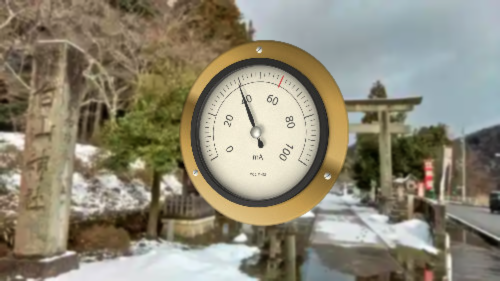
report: 40 (mA)
